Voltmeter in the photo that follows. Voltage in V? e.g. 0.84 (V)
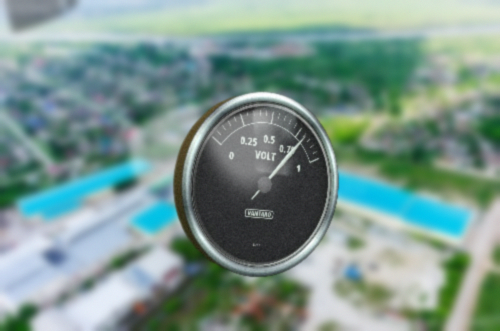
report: 0.8 (V)
